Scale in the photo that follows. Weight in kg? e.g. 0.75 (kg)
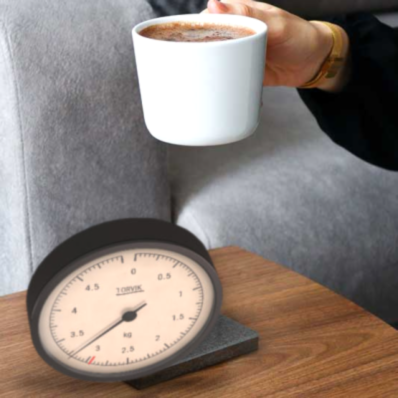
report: 3.25 (kg)
